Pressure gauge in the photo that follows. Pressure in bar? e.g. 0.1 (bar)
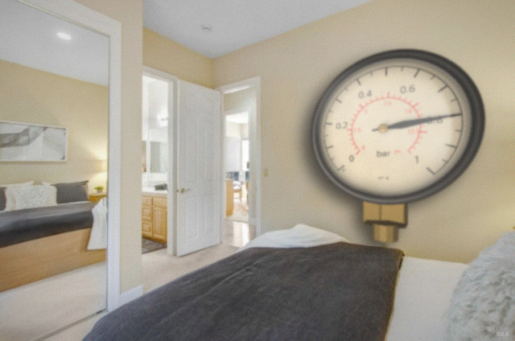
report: 0.8 (bar)
